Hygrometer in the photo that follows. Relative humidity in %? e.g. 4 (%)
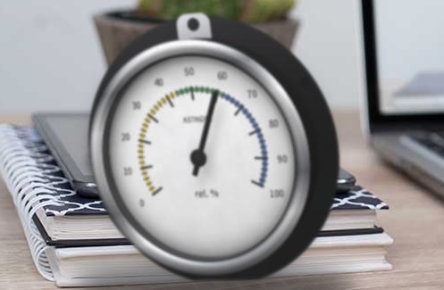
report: 60 (%)
